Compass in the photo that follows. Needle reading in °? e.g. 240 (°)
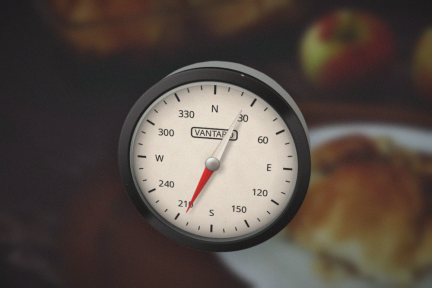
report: 205 (°)
